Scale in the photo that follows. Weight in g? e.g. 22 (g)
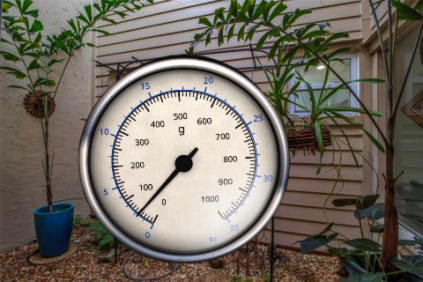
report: 50 (g)
